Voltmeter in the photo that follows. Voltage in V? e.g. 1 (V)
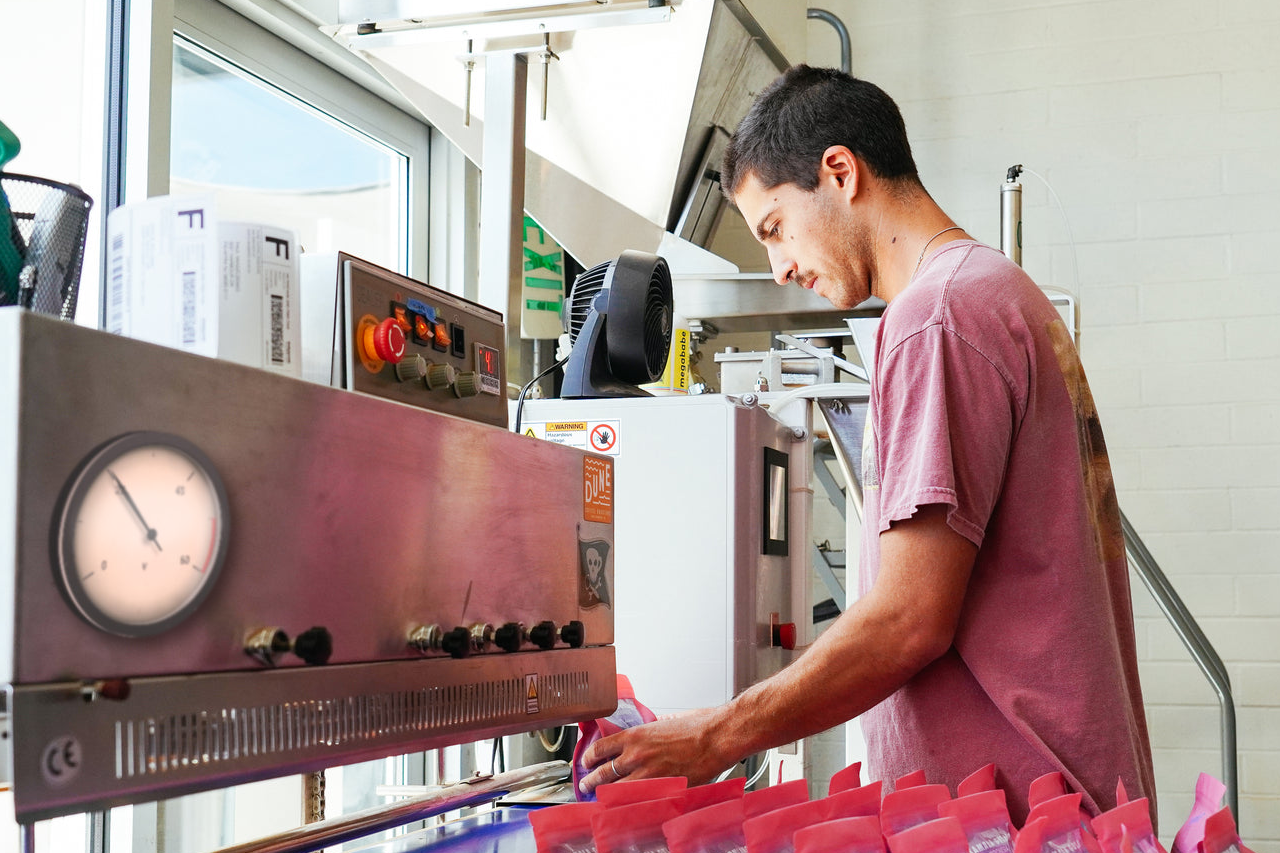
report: 20 (V)
